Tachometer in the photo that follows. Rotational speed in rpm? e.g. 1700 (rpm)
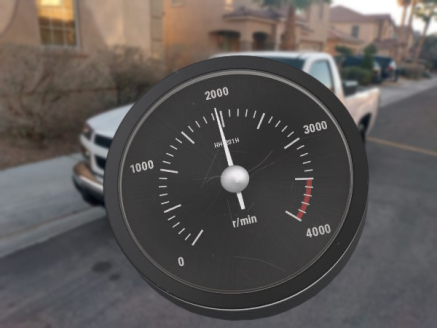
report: 1950 (rpm)
